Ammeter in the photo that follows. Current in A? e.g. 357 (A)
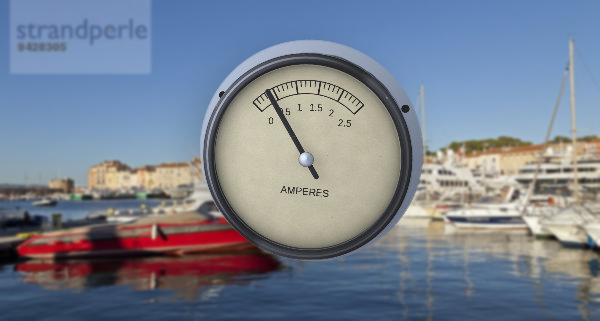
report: 0.4 (A)
